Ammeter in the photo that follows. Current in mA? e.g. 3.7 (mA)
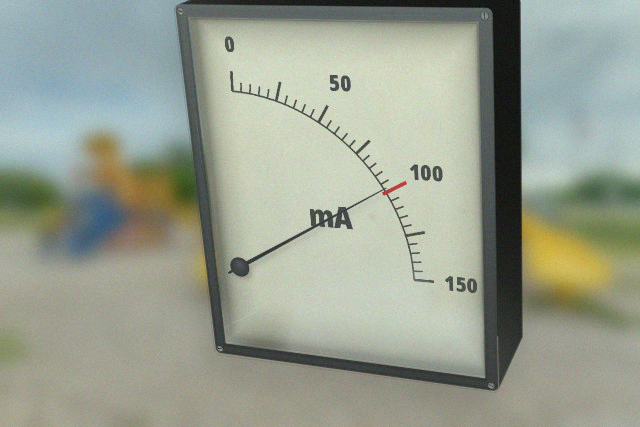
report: 97.5 (mA)
